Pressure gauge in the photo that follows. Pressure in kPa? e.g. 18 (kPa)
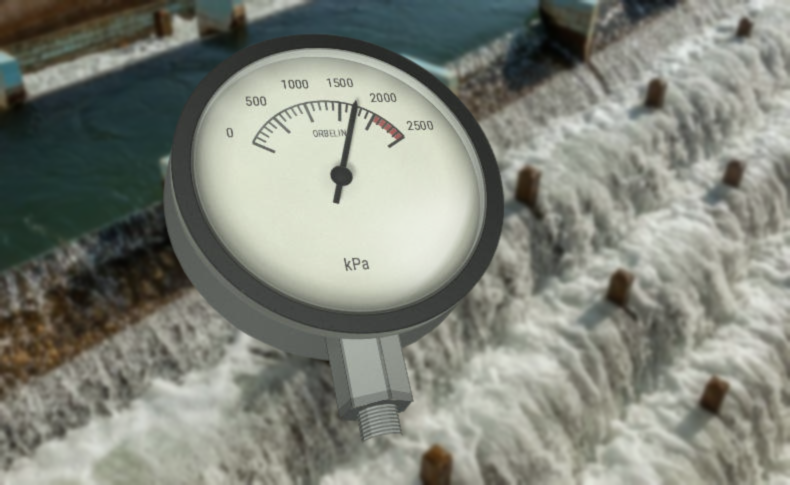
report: 1700 (kPa)
